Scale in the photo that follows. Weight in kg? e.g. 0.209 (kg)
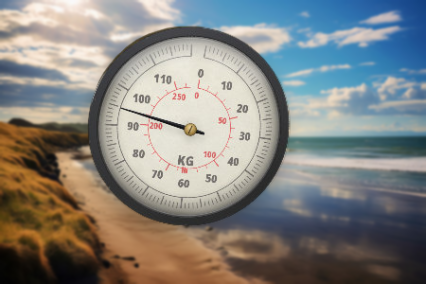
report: 95 (kg)
